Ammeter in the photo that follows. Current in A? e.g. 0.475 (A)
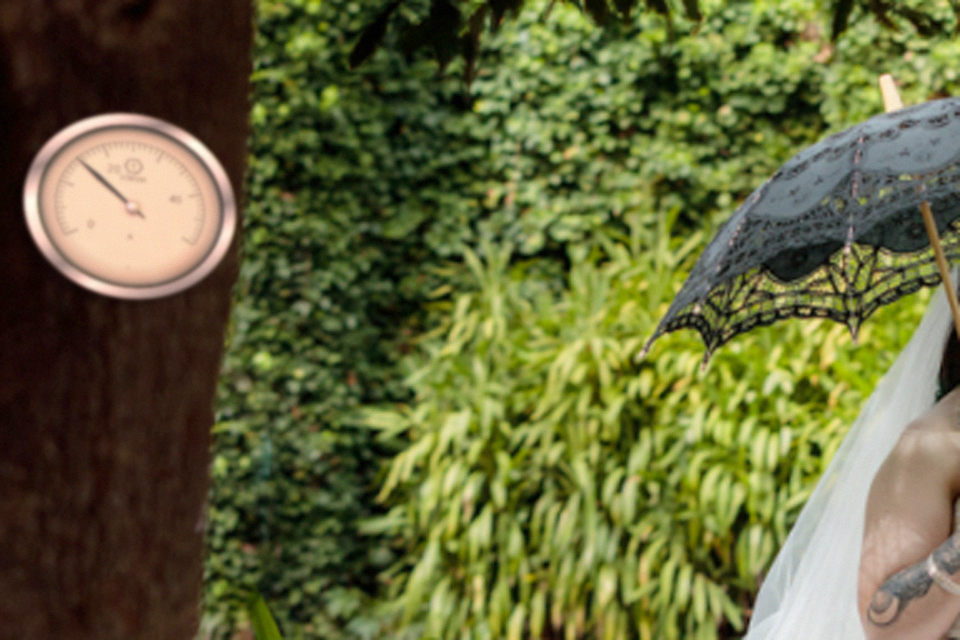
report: 15 (A)
